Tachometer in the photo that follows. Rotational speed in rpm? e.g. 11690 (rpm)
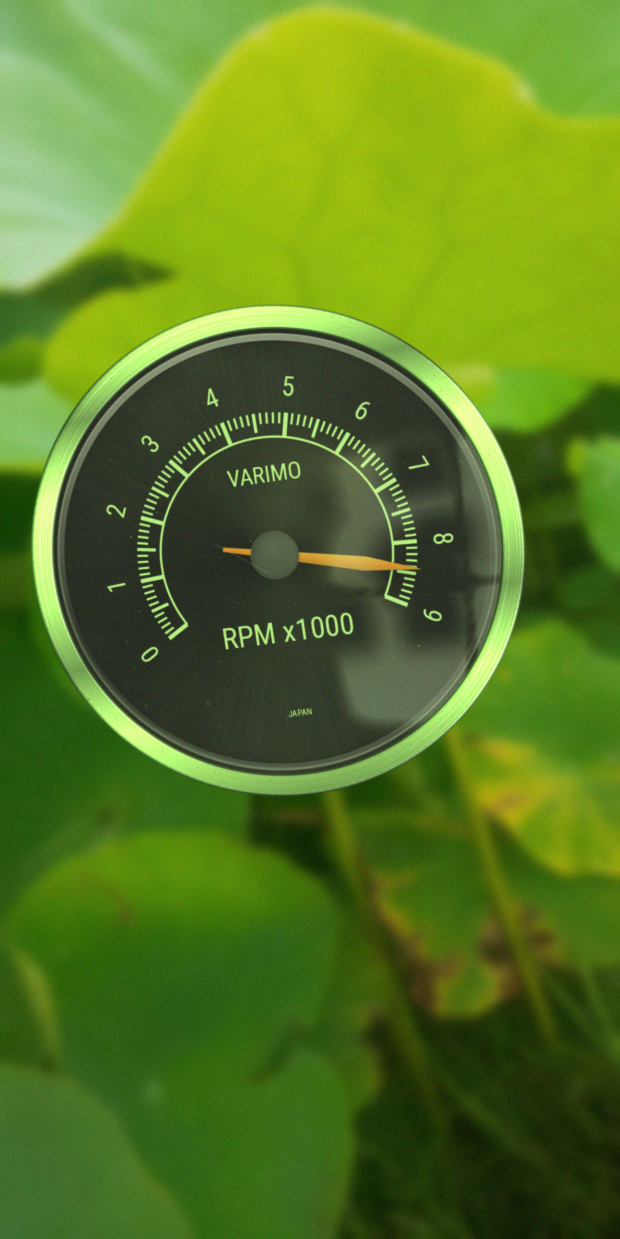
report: 8400 (rpm)
